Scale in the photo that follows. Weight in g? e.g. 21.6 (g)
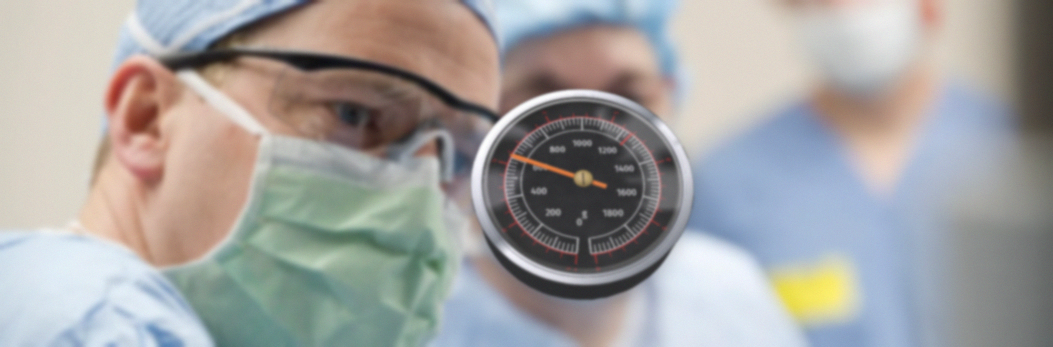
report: 600 (g)
